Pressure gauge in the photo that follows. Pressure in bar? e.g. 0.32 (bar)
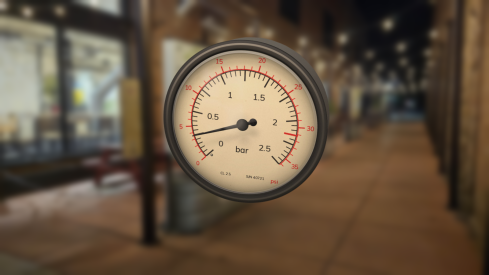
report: 0.25 (bar)
